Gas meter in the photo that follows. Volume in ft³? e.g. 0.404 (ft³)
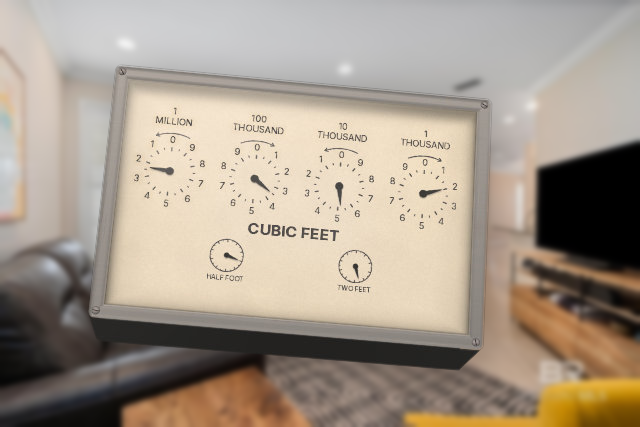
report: 235200 (ft³)
